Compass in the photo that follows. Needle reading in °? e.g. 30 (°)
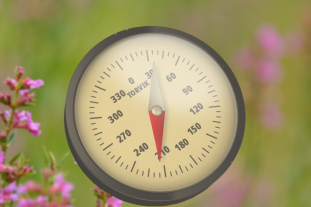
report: 215 (°)
